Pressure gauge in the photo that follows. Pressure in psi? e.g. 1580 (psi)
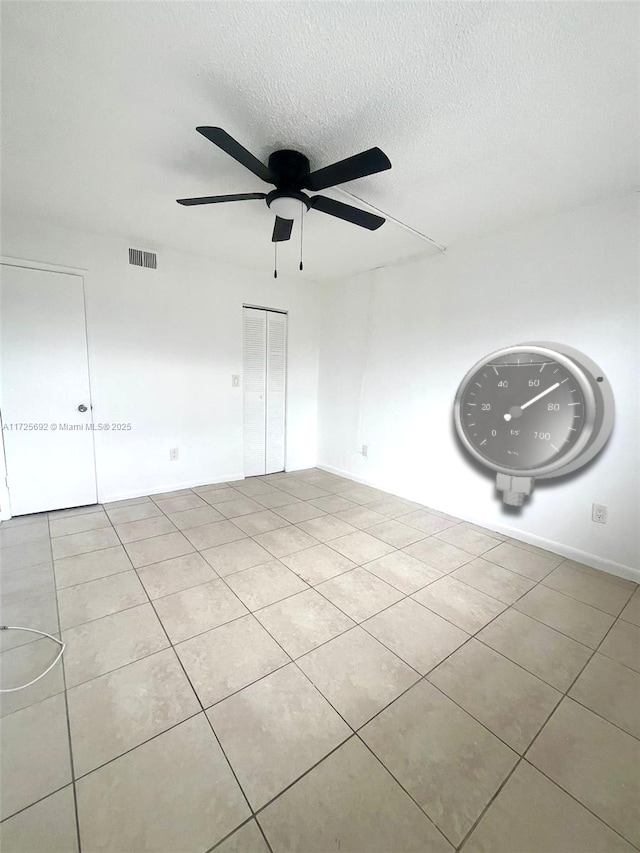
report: 70 (psi)
